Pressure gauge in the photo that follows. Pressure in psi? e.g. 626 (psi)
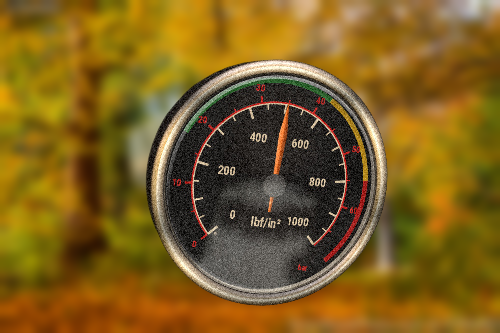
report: 500 (psi)
